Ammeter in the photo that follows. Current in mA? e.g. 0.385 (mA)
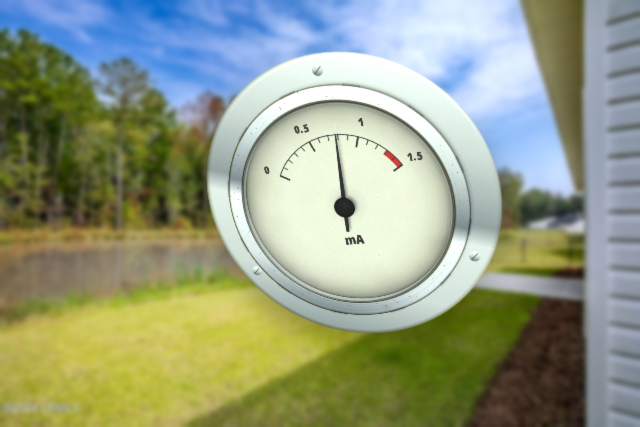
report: 0.8 (mA)
